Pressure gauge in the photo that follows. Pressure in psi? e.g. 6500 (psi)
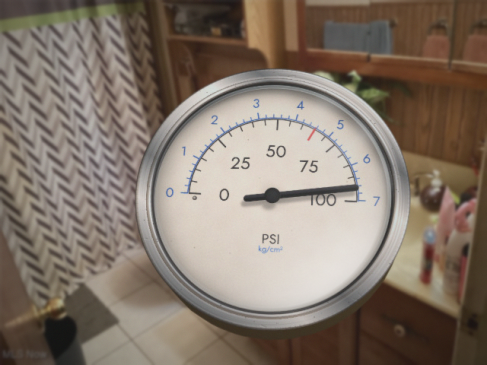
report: 95 (psi)
